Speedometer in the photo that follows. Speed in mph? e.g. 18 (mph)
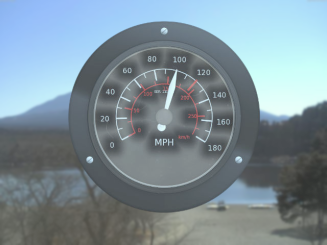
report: 100 (mph)
